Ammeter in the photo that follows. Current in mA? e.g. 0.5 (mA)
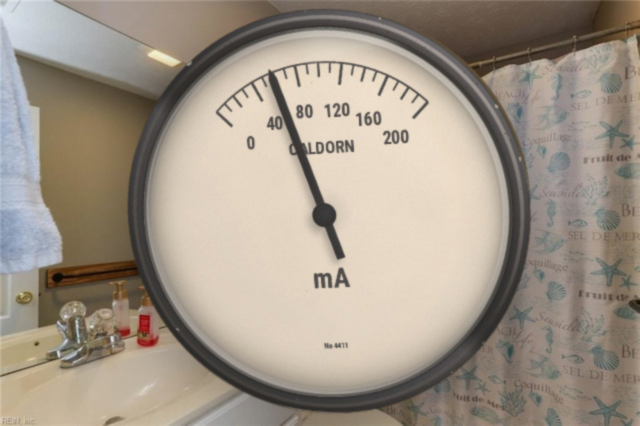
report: 60 (mA)
